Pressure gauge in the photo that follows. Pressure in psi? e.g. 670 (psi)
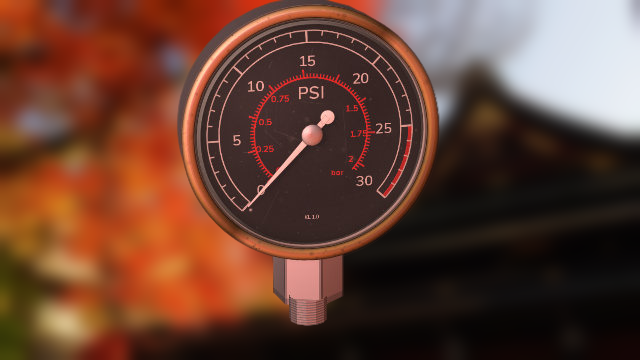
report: 0 (psi)
